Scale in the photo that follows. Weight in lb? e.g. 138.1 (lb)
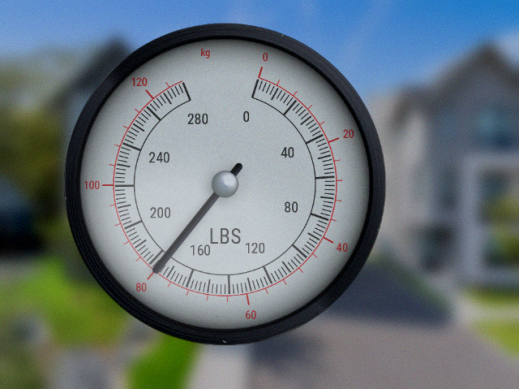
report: 176 (lb)
